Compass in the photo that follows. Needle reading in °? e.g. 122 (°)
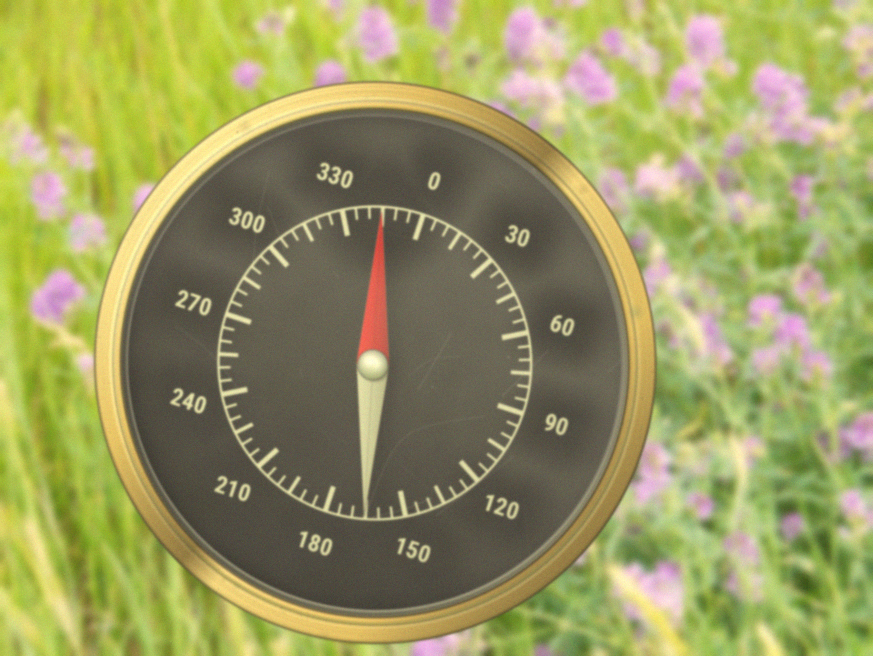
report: 345 (°)
